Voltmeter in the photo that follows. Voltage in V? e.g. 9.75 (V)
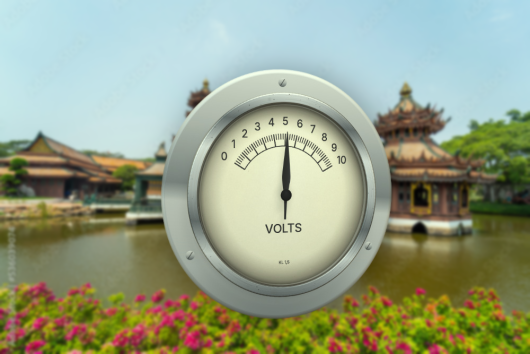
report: 5 (V)
